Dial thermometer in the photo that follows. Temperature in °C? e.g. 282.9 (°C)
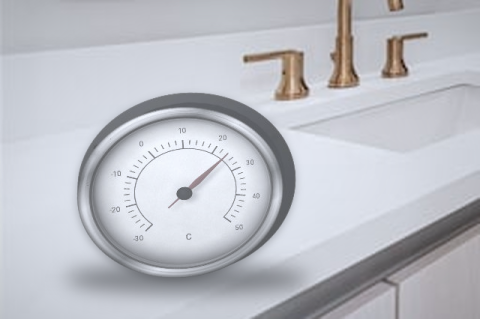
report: 24 (°C)
